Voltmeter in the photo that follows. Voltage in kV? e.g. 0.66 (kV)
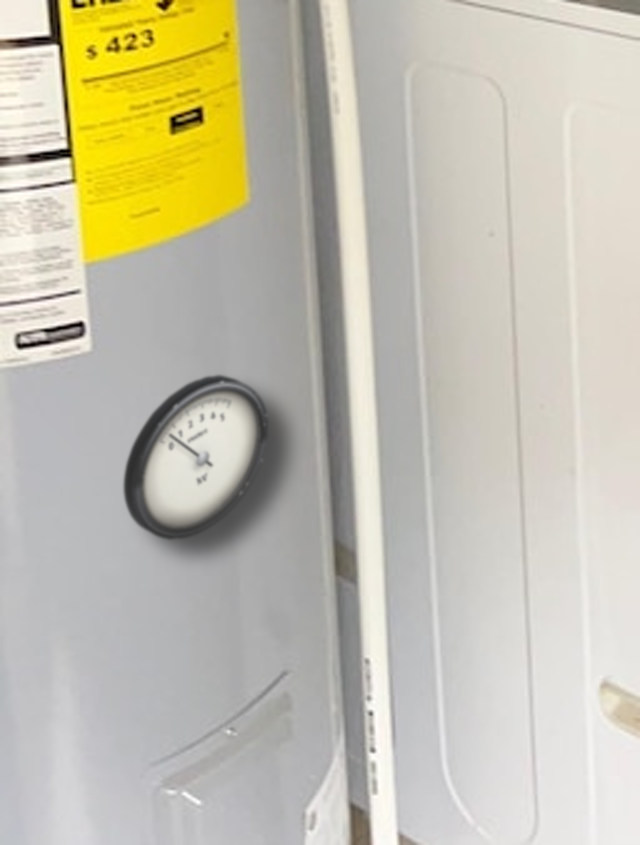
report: 0.5 (kV)
